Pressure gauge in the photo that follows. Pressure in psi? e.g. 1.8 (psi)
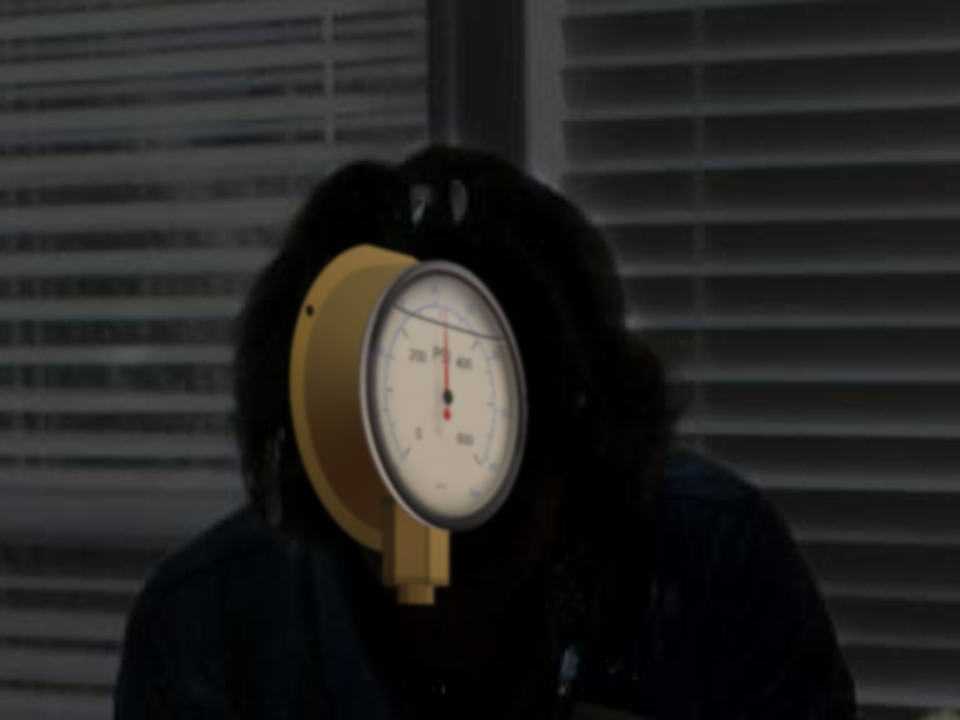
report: 300 (psi)
